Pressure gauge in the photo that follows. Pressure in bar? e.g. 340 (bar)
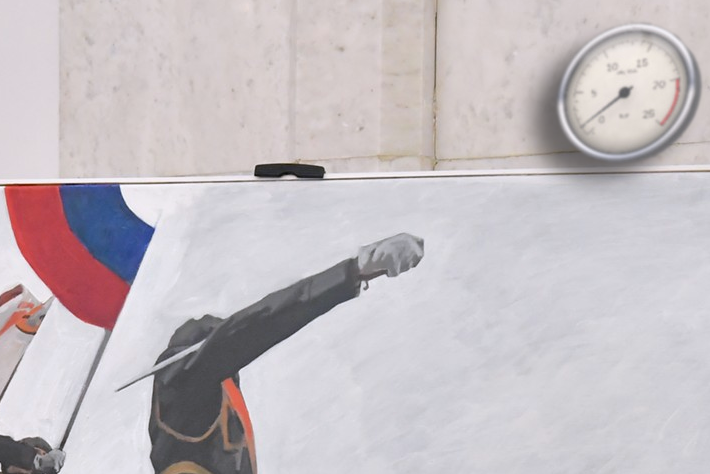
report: 1 (bar)
